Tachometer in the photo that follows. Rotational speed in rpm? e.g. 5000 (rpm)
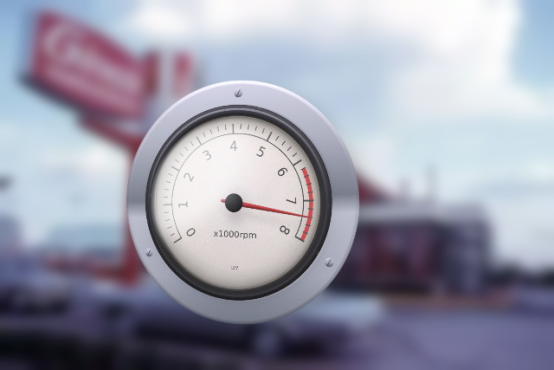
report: 7400 (rpm)
